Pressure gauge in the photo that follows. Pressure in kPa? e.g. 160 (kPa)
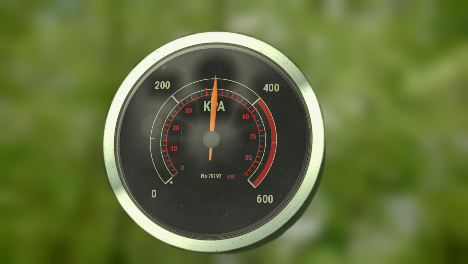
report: 300 (kPa)
